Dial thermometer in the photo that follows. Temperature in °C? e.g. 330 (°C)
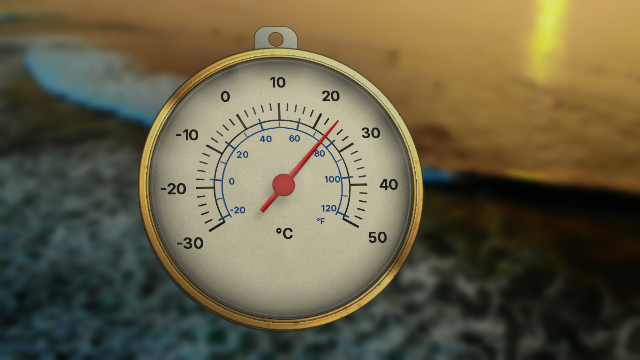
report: 24 (°C)
